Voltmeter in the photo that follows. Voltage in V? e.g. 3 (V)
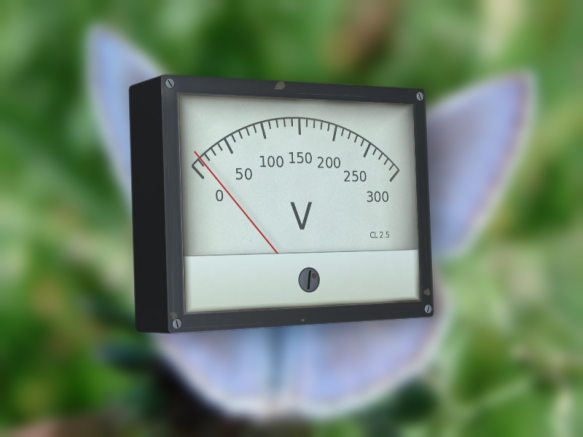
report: 10 (V)
